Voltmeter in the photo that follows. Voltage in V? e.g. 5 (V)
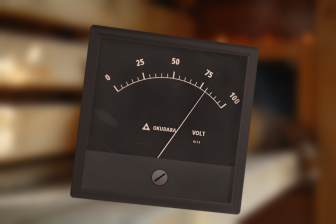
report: 80 (V)
